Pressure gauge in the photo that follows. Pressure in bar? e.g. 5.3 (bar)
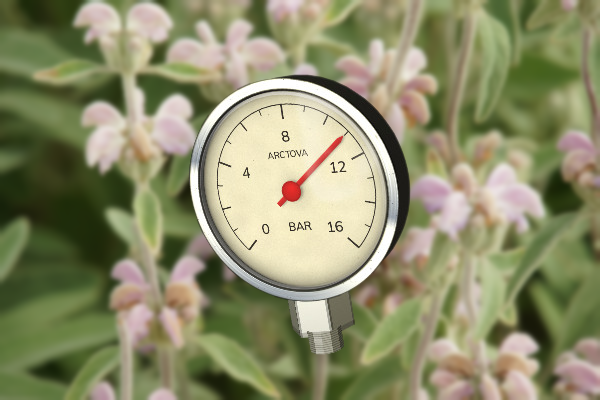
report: 11 (bar)
